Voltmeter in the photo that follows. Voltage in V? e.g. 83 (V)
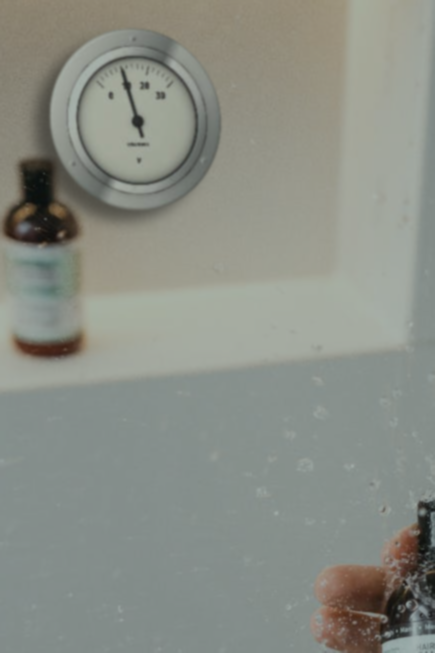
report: 10 (V)
